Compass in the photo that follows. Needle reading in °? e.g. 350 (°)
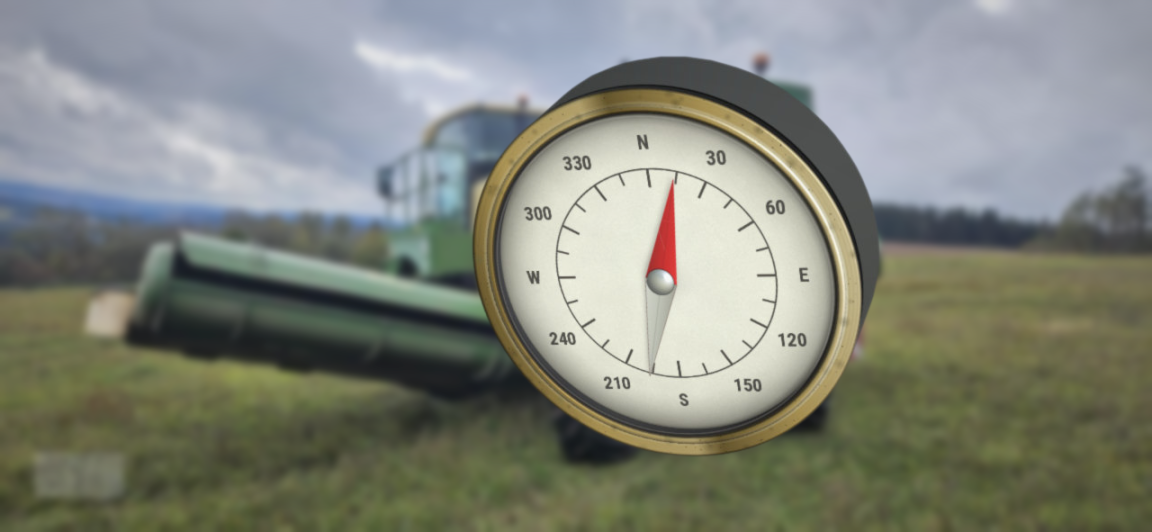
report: 15 (°)
